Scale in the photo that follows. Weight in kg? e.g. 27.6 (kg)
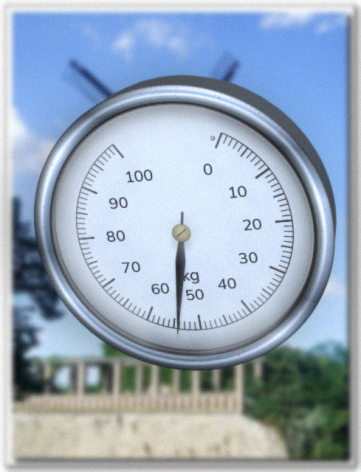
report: 54 (kg)
